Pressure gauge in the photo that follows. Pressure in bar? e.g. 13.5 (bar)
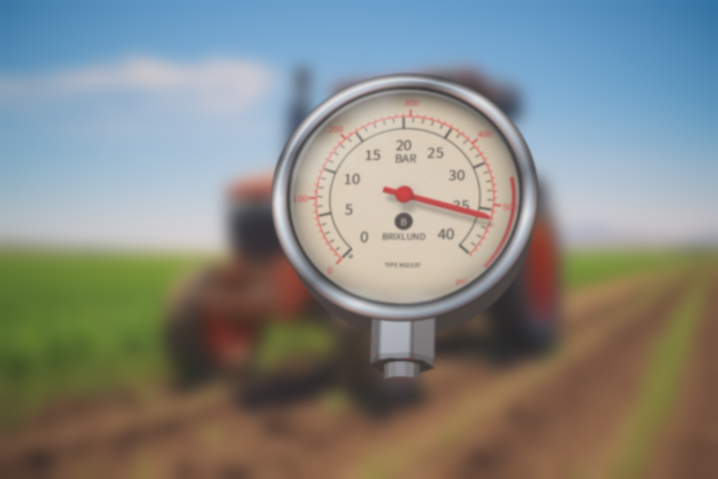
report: 36 (bar)
